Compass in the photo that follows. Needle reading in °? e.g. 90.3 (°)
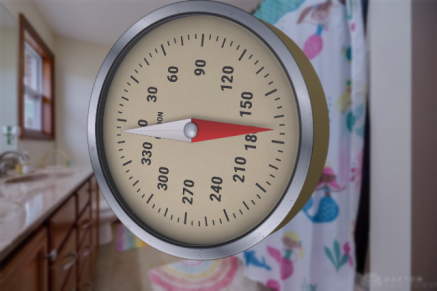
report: 172.5 (°)
